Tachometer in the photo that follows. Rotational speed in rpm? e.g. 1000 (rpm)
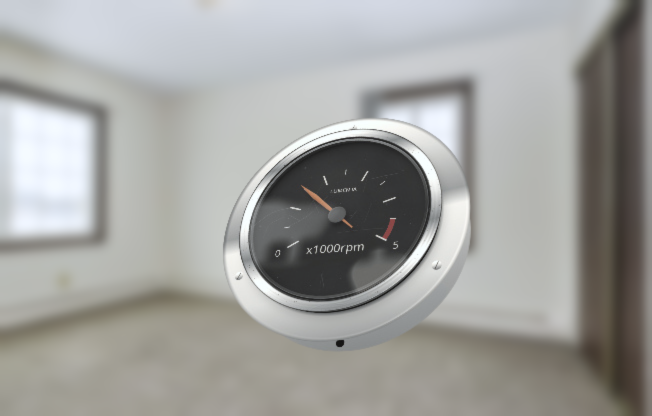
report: 1500 (rpm)
